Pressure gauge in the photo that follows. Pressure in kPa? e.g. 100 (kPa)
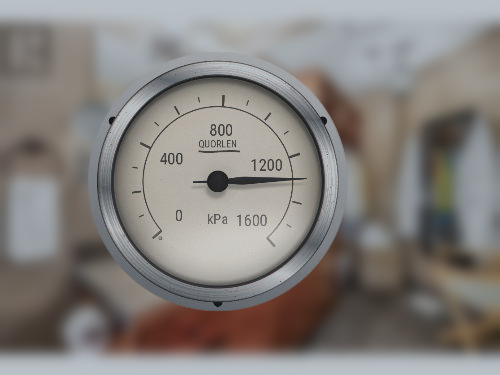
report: 1300 (kPa)
